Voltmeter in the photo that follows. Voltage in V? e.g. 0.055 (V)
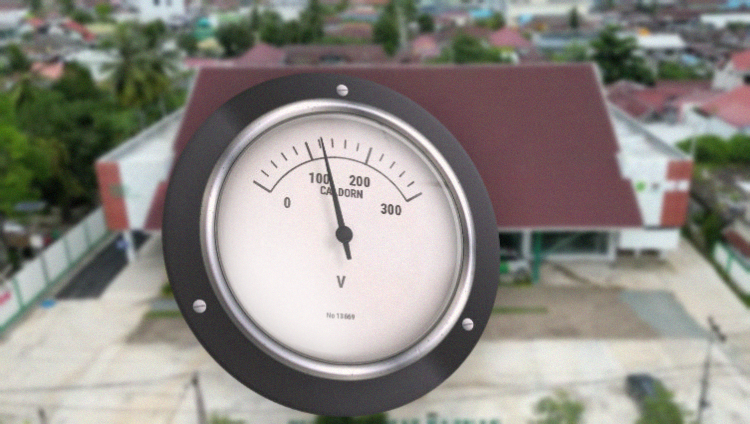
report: 120 (V)
